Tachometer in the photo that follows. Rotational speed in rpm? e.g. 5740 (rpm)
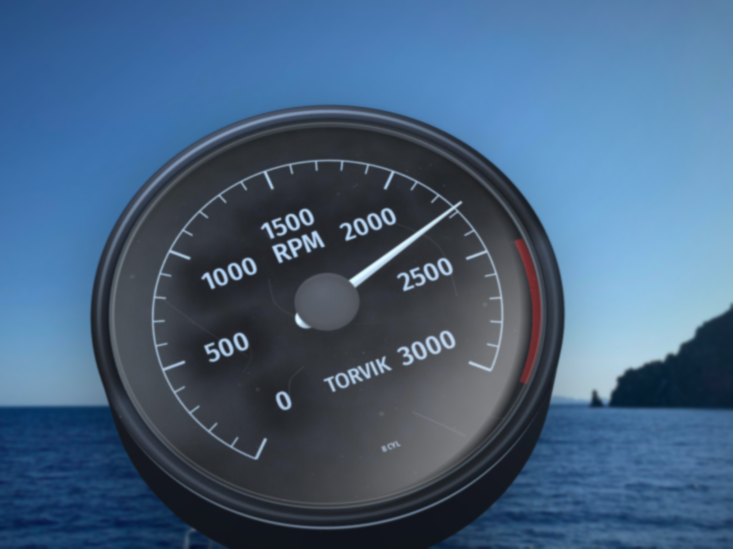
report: 2300 (rpm)
